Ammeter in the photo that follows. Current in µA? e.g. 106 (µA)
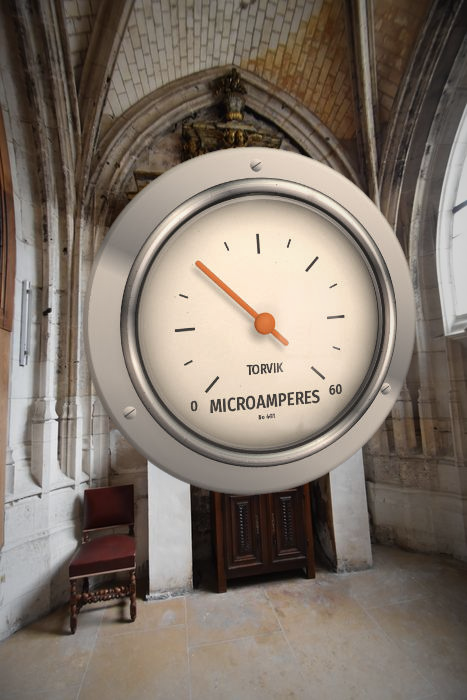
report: 20 (µA)
